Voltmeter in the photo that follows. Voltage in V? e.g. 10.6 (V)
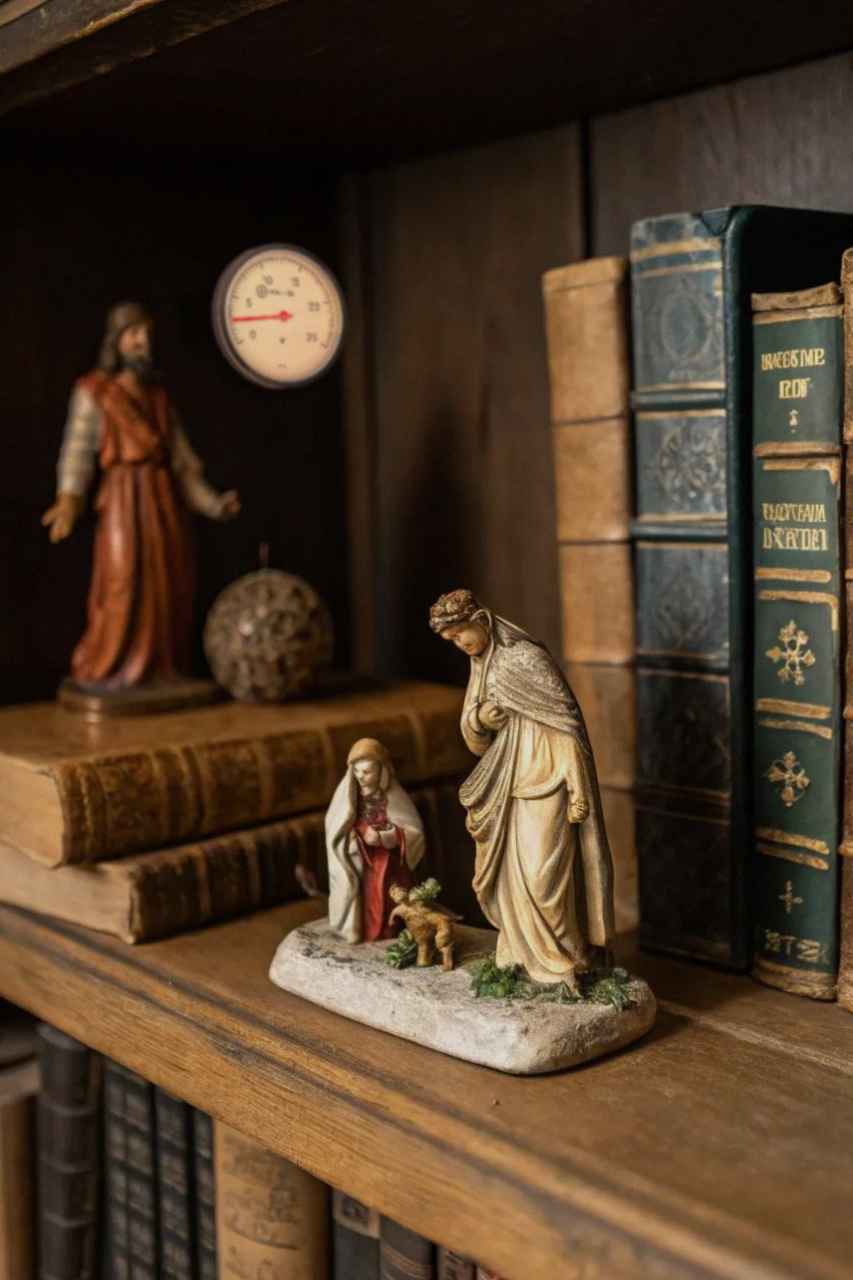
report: 2.5 (V)
